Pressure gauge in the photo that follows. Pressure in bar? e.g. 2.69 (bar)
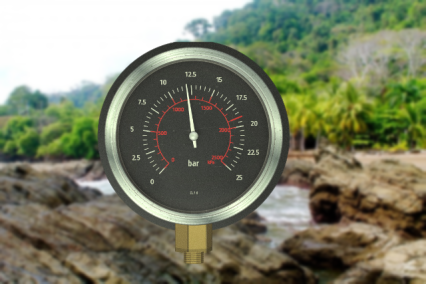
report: 12 (bar)
